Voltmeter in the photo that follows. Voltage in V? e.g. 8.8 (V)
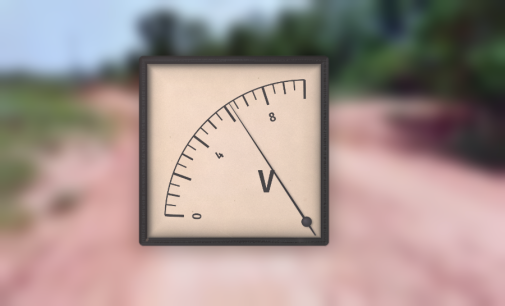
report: 6.25 (V)
